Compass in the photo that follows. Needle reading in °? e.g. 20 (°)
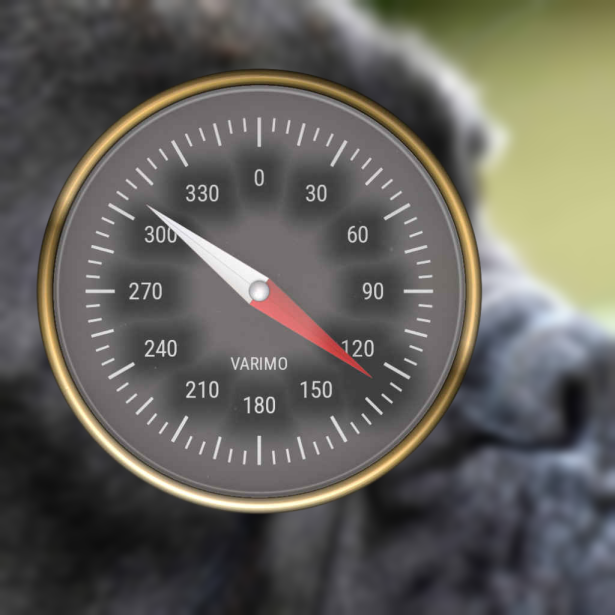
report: 127.5 (°)
